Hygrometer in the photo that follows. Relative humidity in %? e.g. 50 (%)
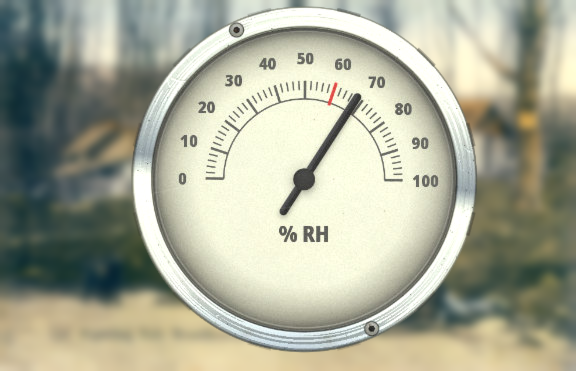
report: 68 (%)
